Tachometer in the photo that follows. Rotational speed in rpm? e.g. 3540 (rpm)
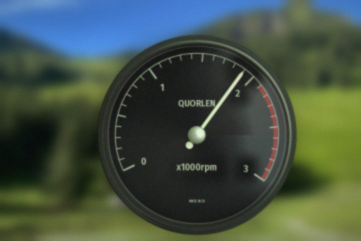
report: 1900 (rpm)
